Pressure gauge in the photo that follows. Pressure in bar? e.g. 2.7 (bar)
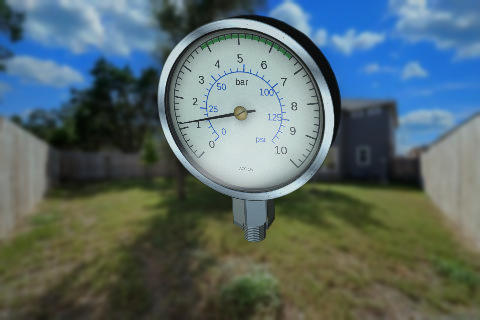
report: 1.2 (bar)
